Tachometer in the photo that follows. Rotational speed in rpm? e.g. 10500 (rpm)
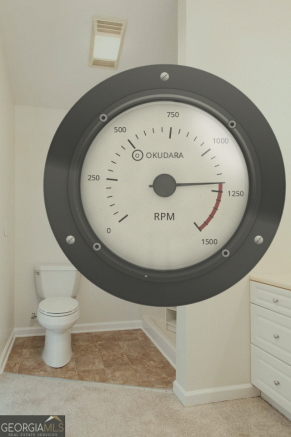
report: 1200 (rpm)
